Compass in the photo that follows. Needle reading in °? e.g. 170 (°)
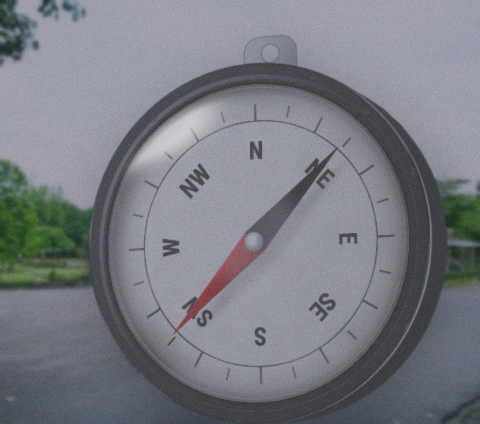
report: 225 (°)
